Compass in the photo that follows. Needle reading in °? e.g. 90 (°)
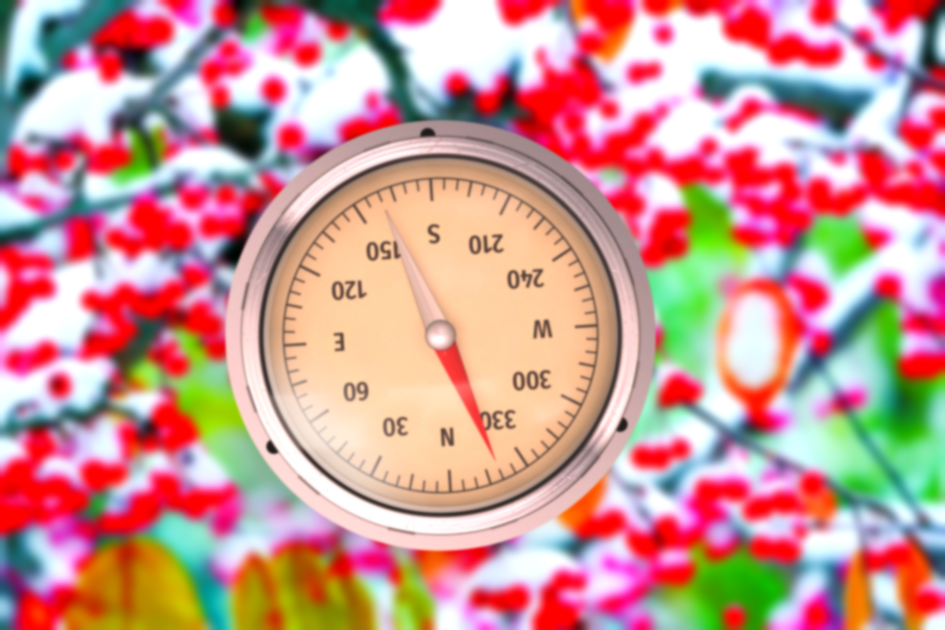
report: 340 (°)
